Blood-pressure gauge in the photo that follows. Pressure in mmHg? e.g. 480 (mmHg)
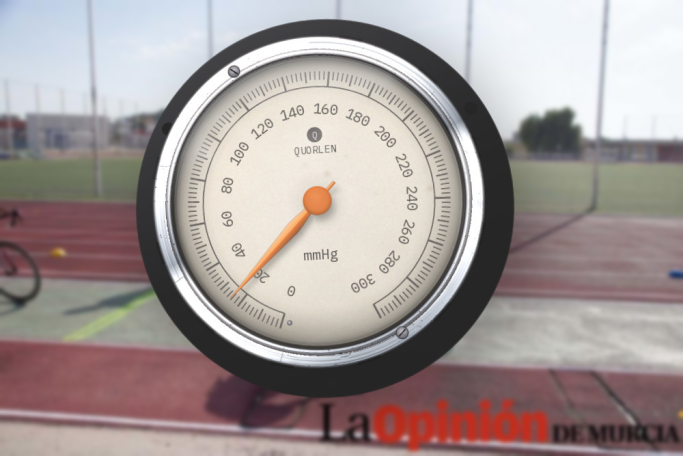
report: 24 (mmHg)
